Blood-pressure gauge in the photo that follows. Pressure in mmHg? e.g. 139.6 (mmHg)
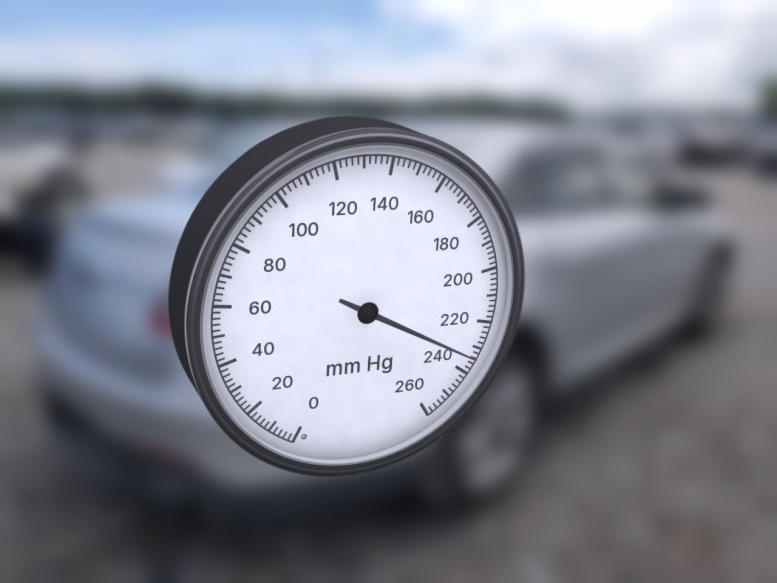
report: 234 (mmHg)
